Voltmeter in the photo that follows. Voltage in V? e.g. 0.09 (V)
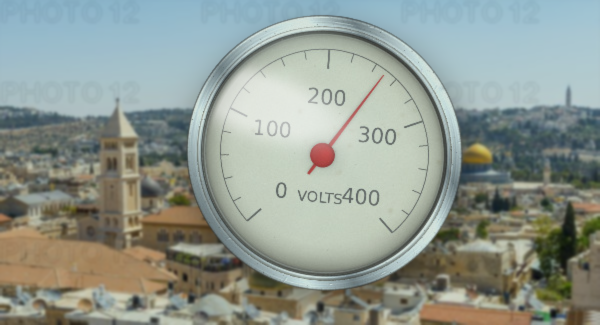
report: 250 (V)
